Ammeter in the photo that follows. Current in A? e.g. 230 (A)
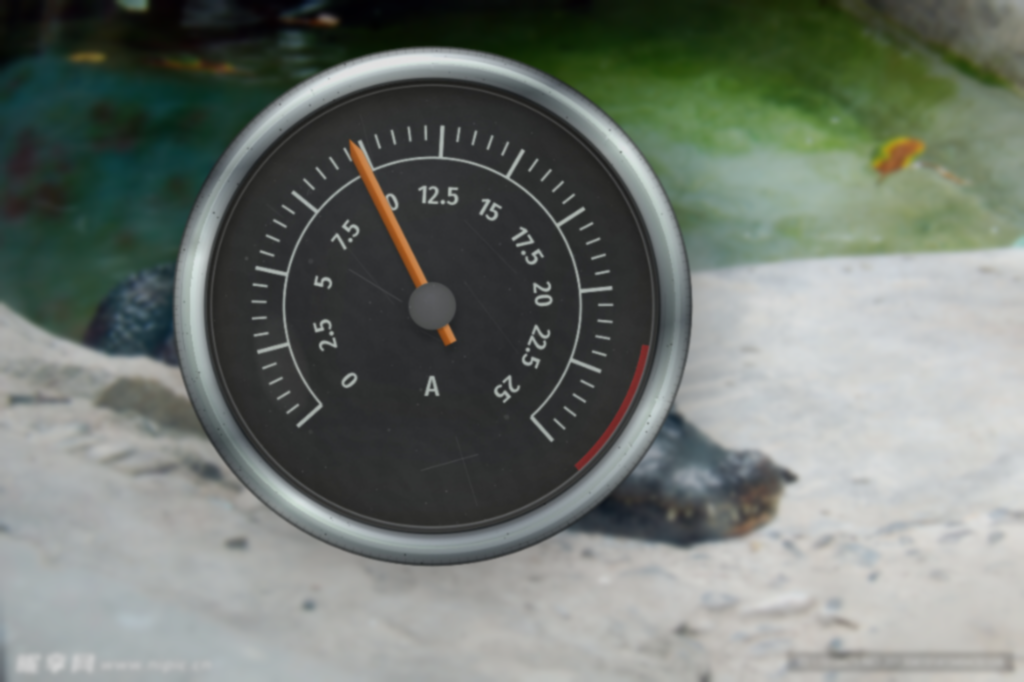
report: 9.75 (A)
